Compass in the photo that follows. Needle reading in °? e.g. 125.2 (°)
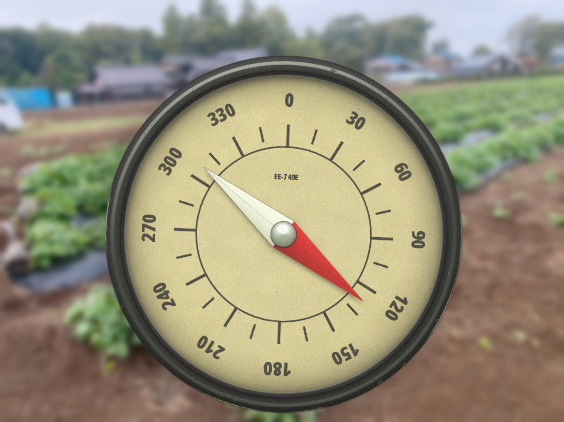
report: 127.5 (°)
